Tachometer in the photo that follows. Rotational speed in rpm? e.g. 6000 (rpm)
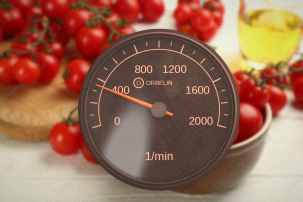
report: 350 (rpm)
